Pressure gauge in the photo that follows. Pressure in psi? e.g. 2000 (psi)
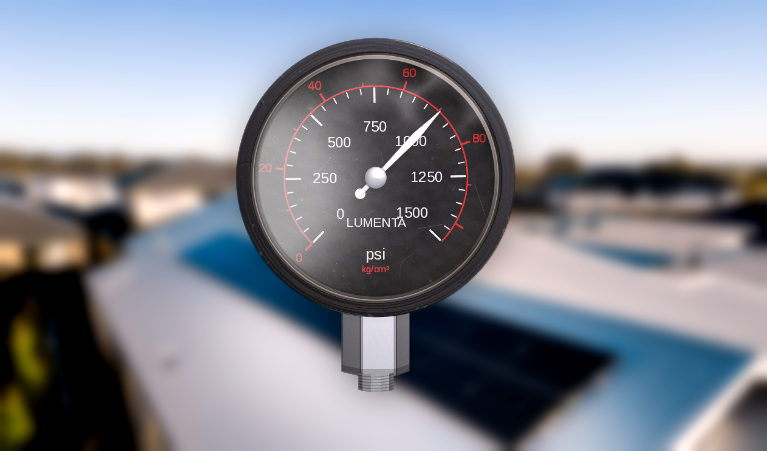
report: 1000 (psi)
